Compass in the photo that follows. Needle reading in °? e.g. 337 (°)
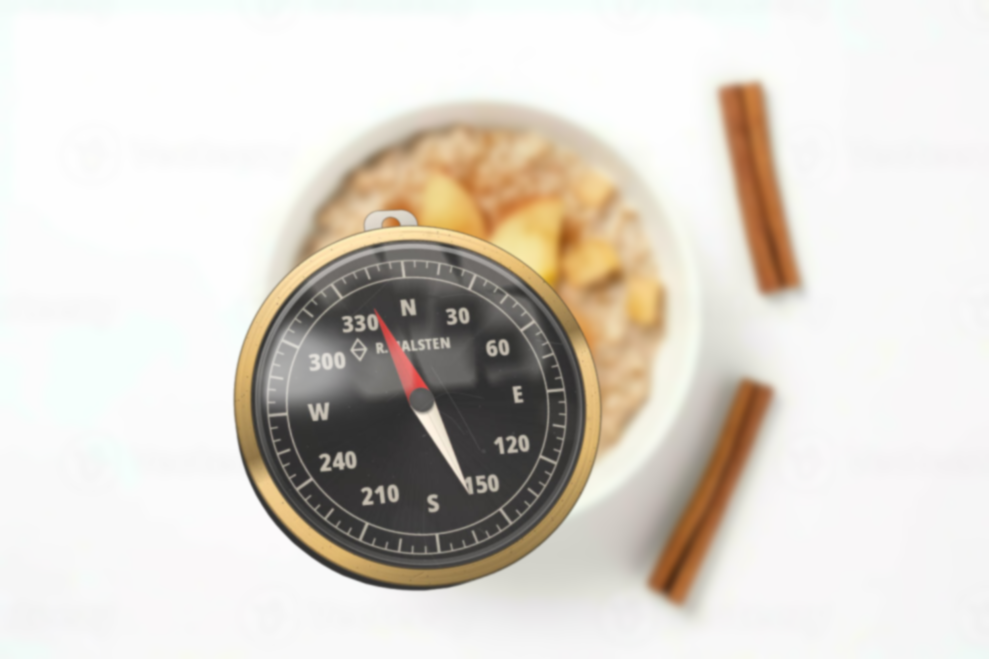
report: 340 (°)
